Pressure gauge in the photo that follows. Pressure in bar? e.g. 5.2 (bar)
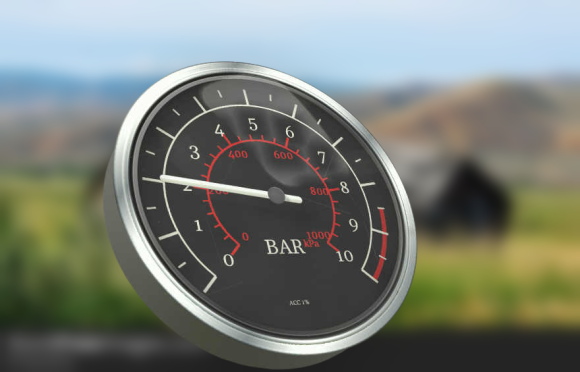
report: 2 (bar)
